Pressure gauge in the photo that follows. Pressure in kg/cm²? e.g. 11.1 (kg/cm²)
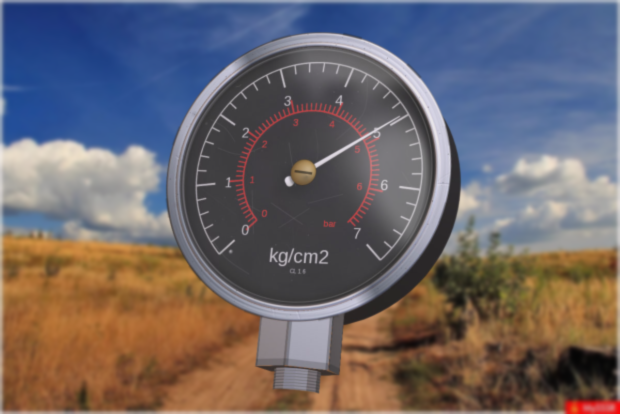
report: 5 (kg/cm²)
